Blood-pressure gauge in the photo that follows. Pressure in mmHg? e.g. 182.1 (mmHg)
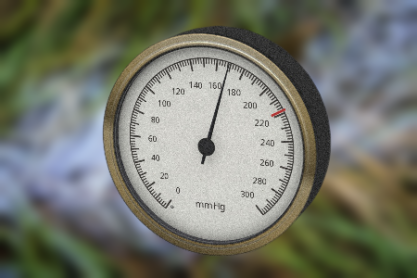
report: 170 (mmHg)
